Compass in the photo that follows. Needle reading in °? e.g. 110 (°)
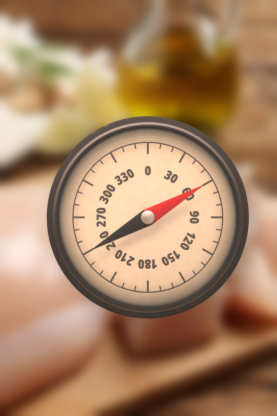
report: 60 (°)
